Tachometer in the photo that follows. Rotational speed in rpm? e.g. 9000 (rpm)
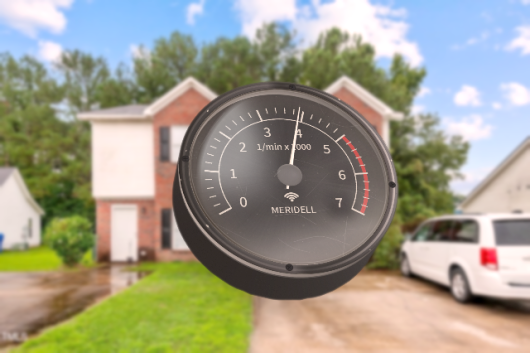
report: 3900 (rpm)
